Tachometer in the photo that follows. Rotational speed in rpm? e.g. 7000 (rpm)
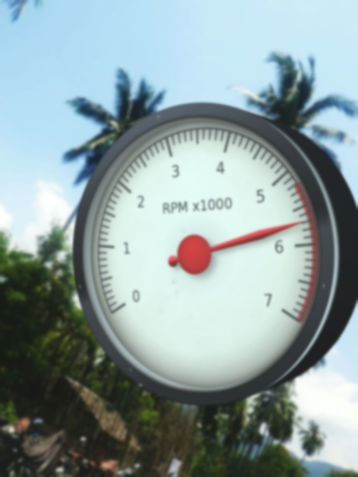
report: 5700 (rpm)
